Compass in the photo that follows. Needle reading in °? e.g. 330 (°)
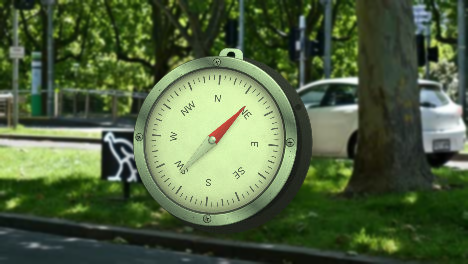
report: 40 (°)
